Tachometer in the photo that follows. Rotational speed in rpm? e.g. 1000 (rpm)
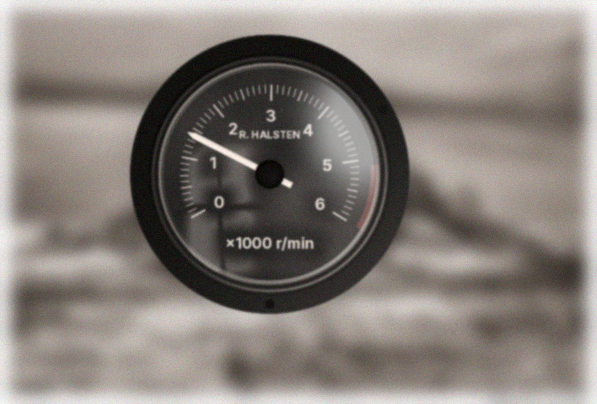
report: 1400 (rpm)
